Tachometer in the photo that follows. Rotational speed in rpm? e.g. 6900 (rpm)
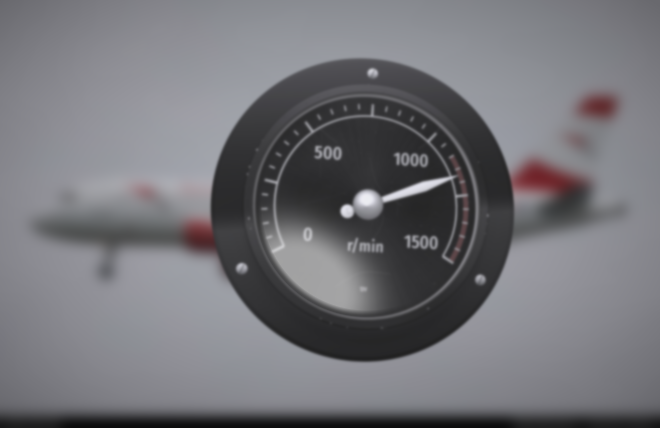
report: 1175 (rpm)
